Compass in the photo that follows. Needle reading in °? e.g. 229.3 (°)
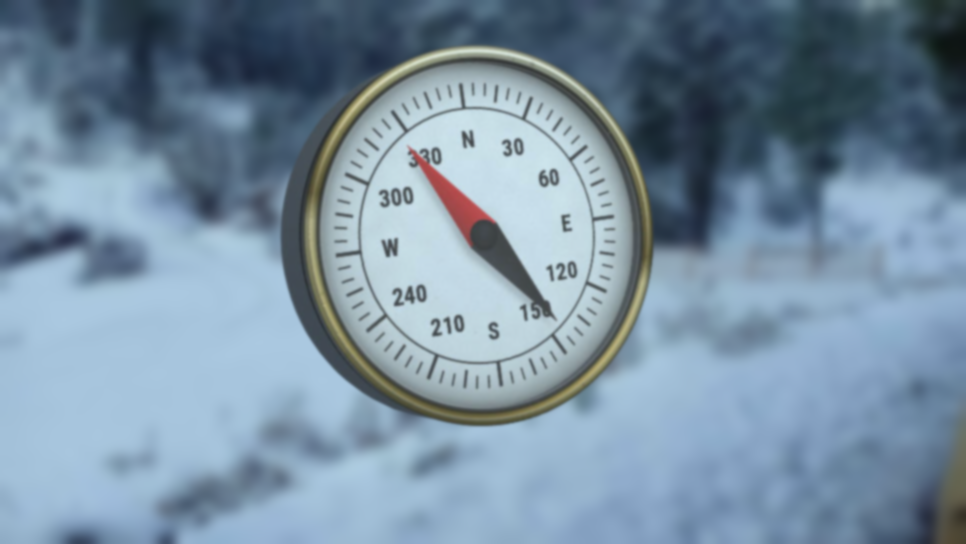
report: 325 (°)
